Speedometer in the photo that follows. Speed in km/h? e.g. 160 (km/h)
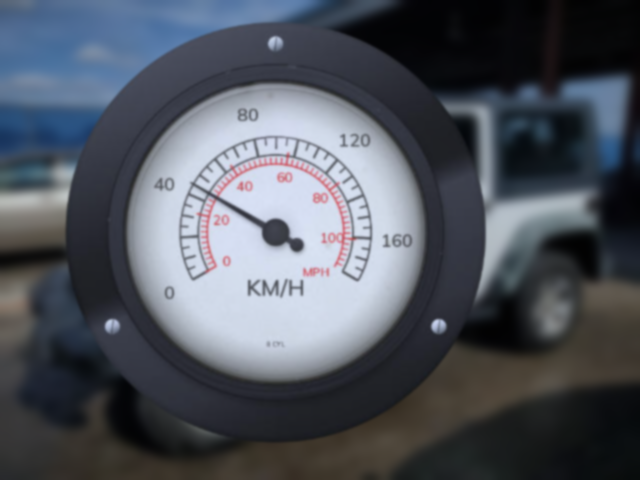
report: 45 (km/h)
